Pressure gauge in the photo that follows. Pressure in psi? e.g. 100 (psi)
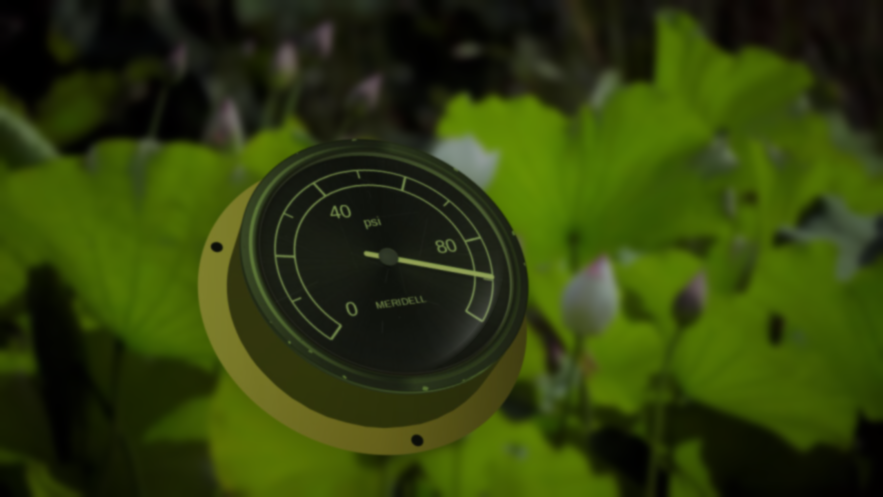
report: 90 (psi)
